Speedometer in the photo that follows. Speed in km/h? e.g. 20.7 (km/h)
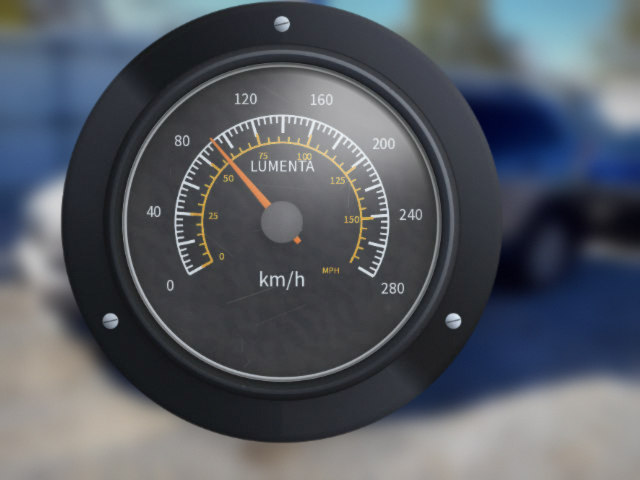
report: 92 (km/h)
